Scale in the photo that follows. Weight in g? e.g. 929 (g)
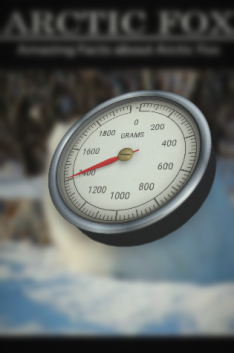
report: 1400 (g)
